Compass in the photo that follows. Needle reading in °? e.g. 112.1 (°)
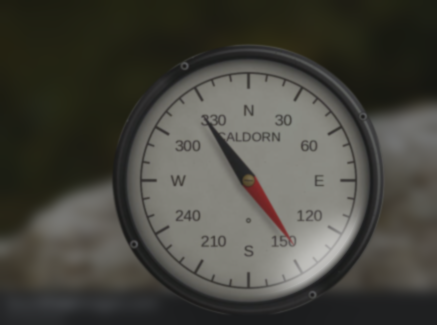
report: 145 (°)
